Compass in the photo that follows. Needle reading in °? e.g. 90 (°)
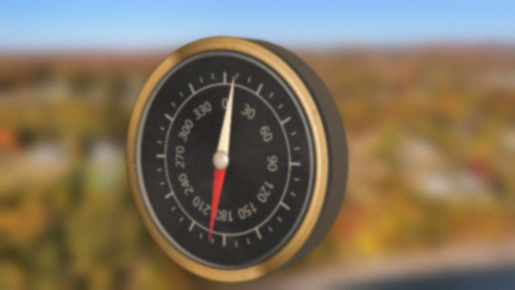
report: 190 (°)
